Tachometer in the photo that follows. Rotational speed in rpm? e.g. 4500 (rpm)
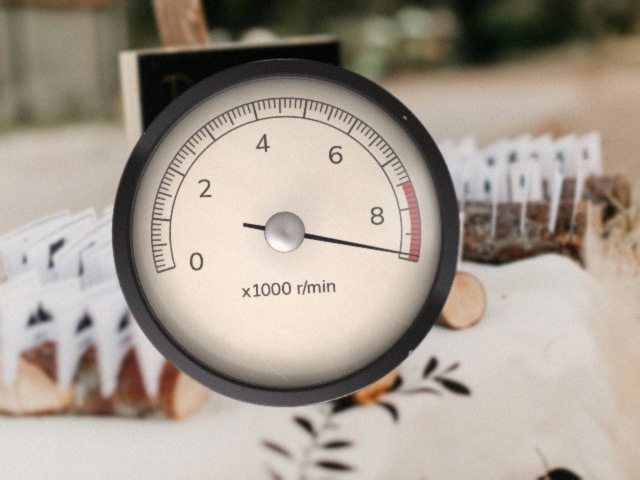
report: 8900 (rpm)
